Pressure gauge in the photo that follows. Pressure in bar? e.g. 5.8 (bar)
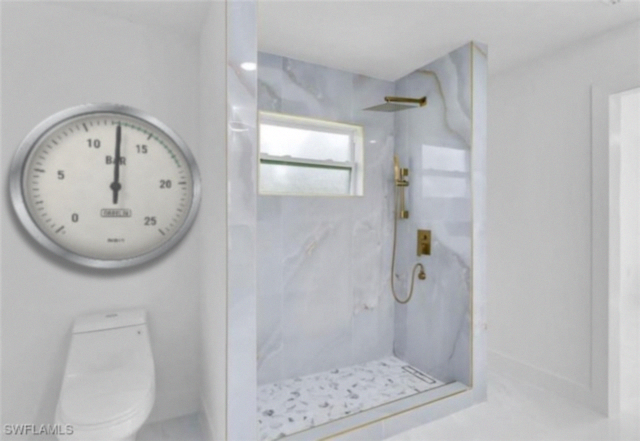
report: 12.5 (bar)
